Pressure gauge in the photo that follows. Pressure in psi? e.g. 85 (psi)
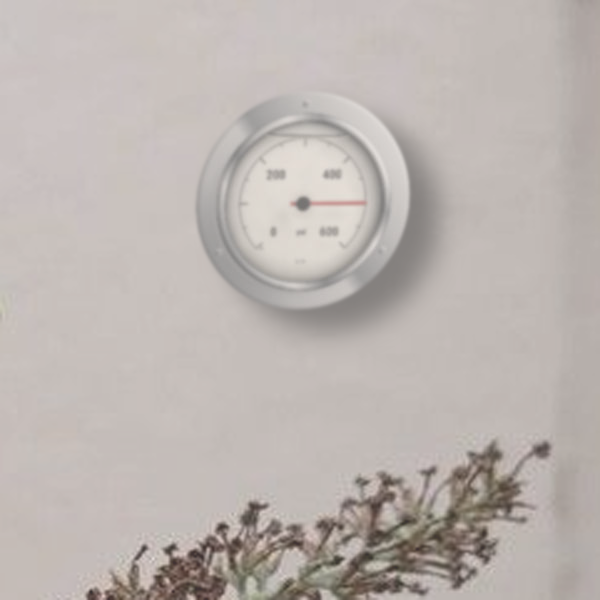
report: 500 (psi)
